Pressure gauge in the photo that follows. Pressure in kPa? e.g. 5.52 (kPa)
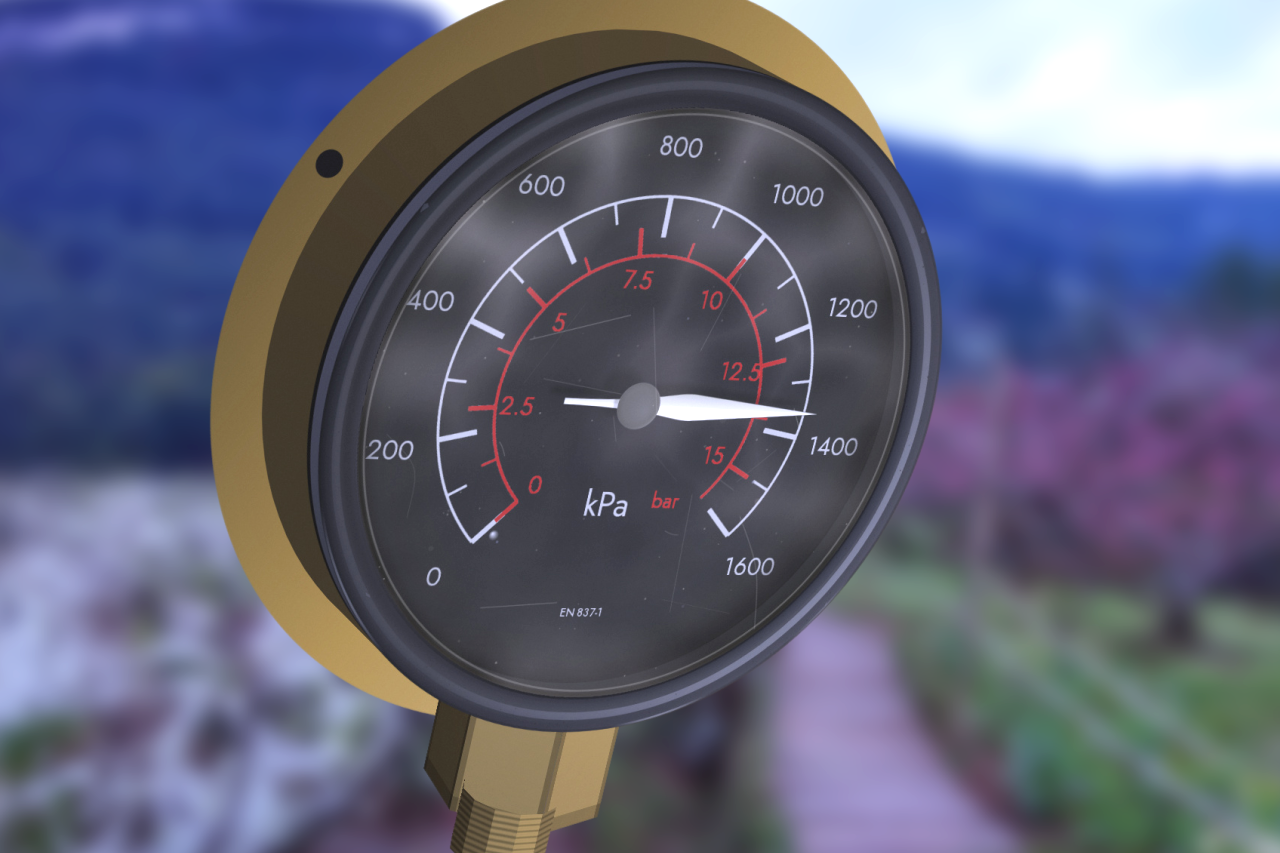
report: 1350 (kPa)
